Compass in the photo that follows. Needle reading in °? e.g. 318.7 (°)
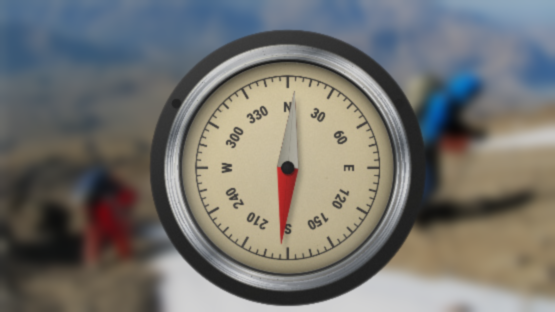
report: 185 (°)
